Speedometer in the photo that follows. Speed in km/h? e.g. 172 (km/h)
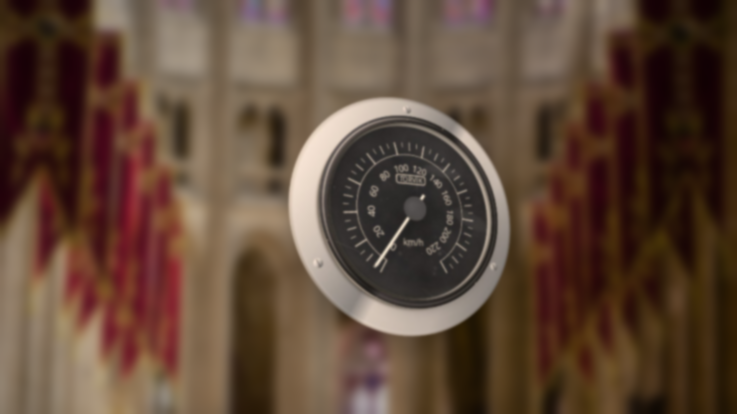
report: 5 (km/h)
